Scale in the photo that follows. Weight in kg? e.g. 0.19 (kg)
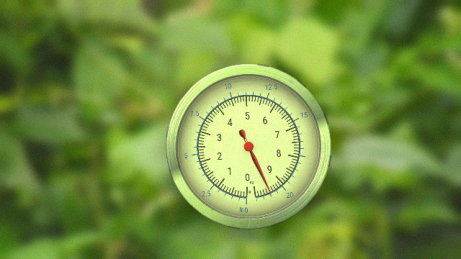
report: 9.5 (kg)
